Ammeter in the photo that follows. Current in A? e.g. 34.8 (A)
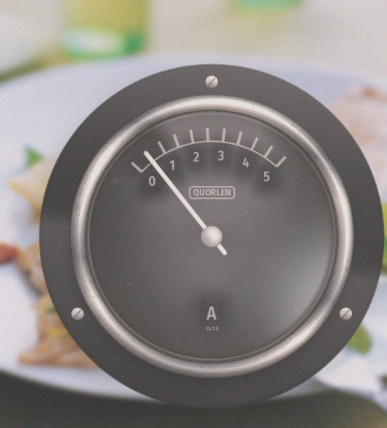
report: 0.5 (A)
